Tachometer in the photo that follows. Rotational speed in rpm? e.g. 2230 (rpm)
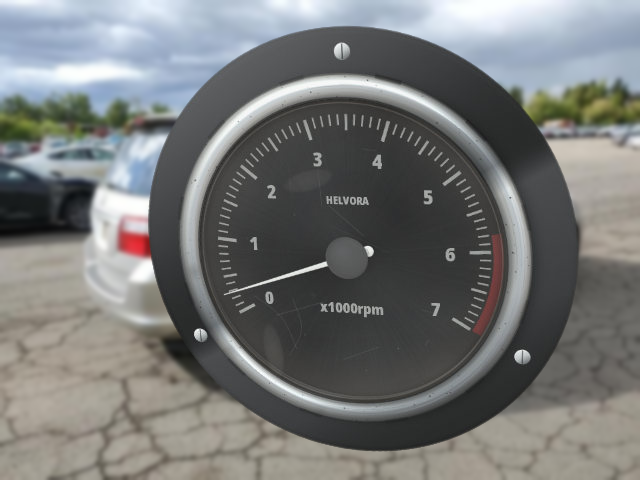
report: 300 (rpm)
